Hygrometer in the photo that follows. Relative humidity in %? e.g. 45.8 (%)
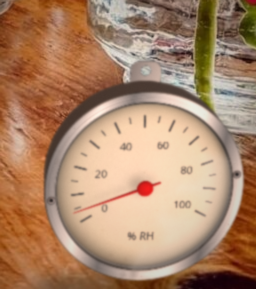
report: 5 (%)
